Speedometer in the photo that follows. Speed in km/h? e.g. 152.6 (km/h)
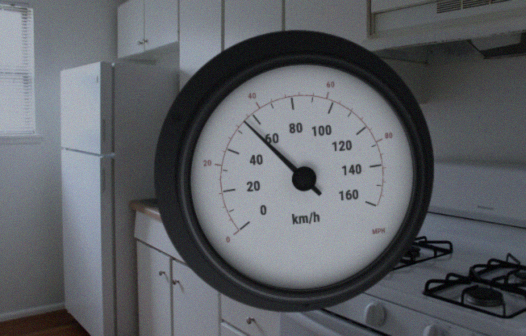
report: 55 (km/h)
